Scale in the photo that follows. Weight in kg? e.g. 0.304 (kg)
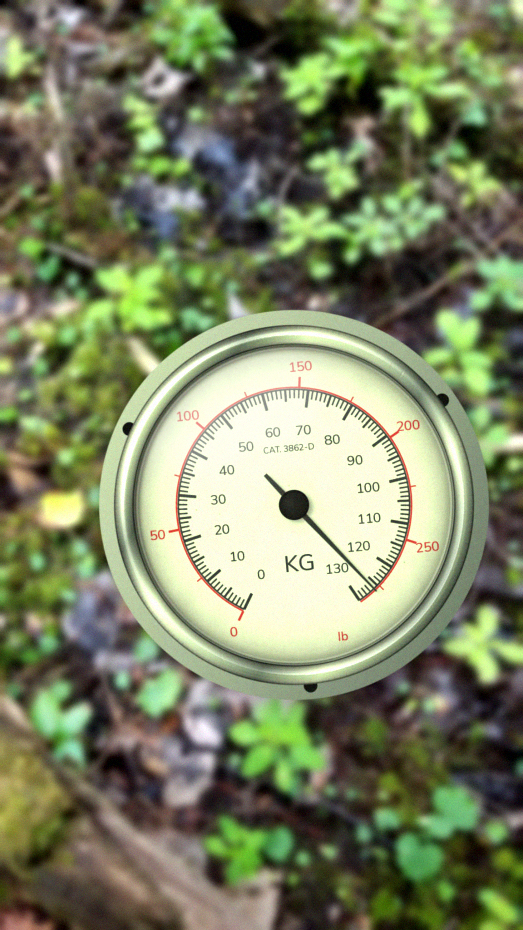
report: 126 (kg)
